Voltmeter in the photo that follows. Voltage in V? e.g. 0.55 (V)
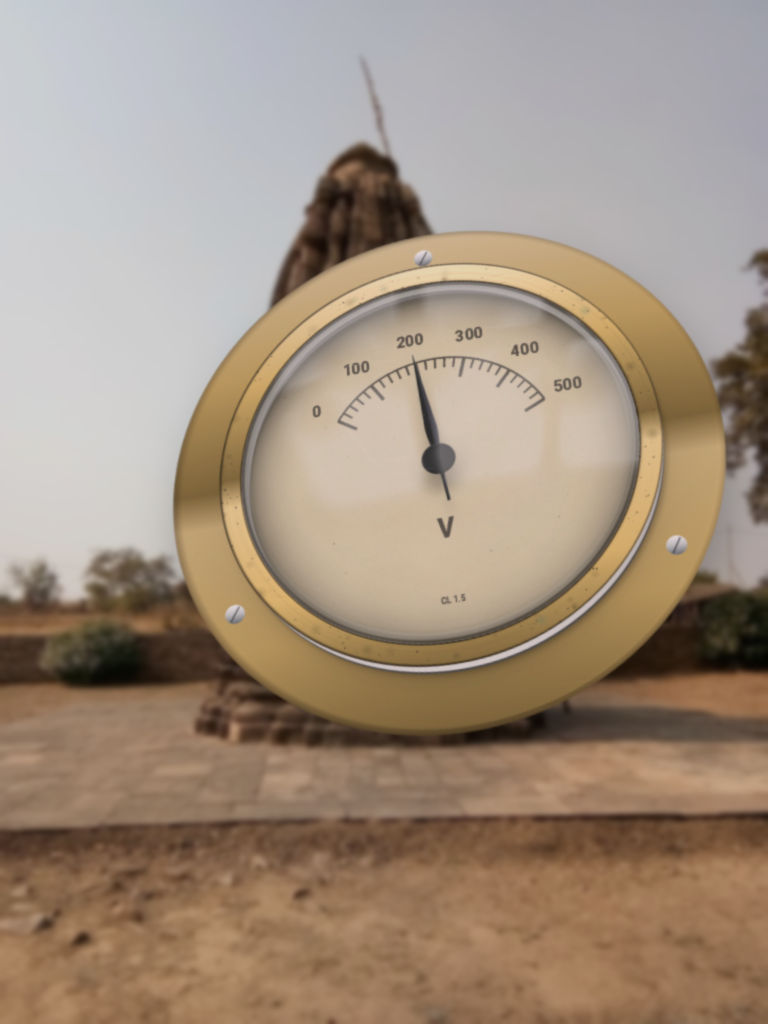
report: 200 (V)
